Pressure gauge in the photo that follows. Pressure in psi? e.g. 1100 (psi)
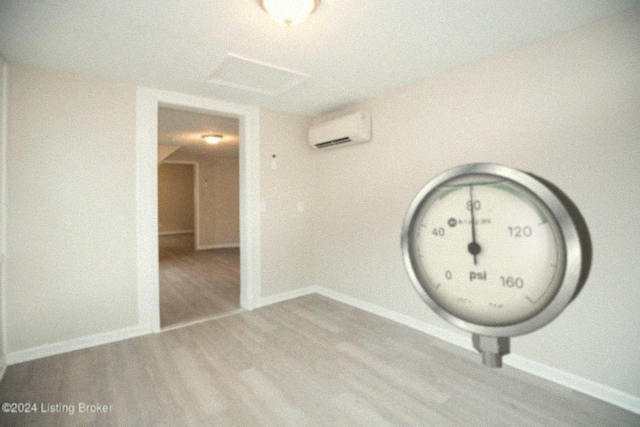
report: 80 (psi)
